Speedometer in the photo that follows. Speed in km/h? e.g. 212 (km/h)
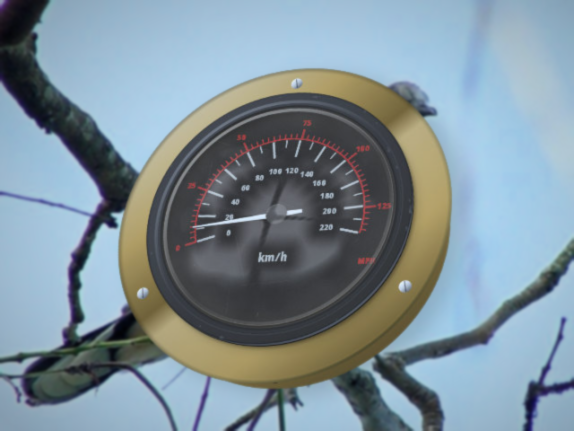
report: 10 (km/h)
